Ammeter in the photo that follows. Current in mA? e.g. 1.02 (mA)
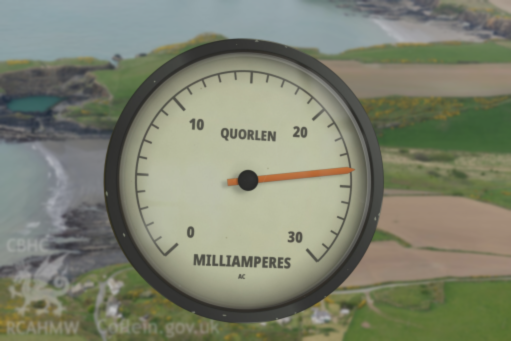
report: 24 (mA)
